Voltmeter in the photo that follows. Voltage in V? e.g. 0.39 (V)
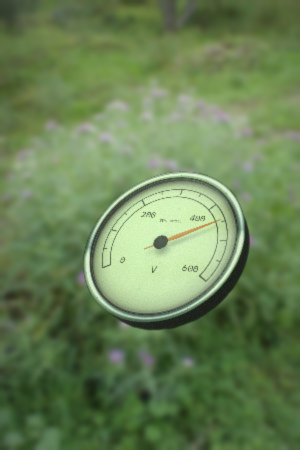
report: 450 (V)
